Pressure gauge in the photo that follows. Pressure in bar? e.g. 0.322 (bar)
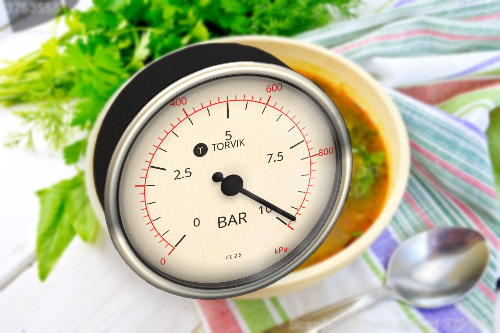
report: 9.75 (bar)
